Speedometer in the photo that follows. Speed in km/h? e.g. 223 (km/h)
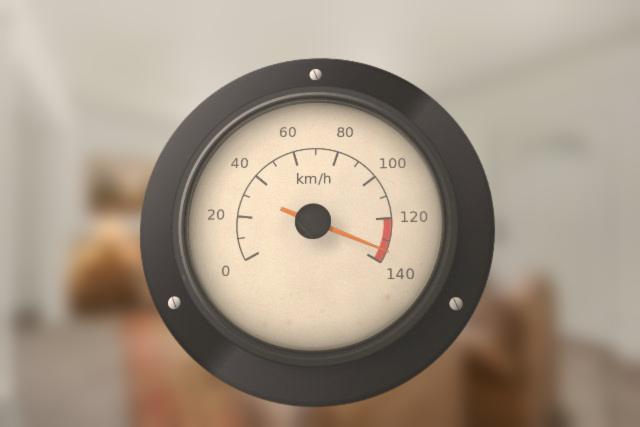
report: 135 (km/h)
